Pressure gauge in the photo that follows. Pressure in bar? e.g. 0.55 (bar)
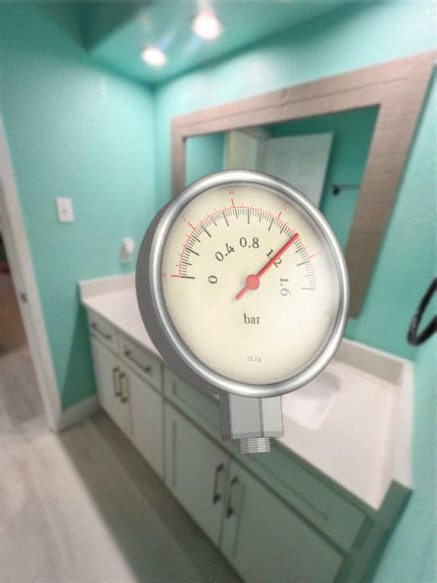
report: 1.2 (bar)
